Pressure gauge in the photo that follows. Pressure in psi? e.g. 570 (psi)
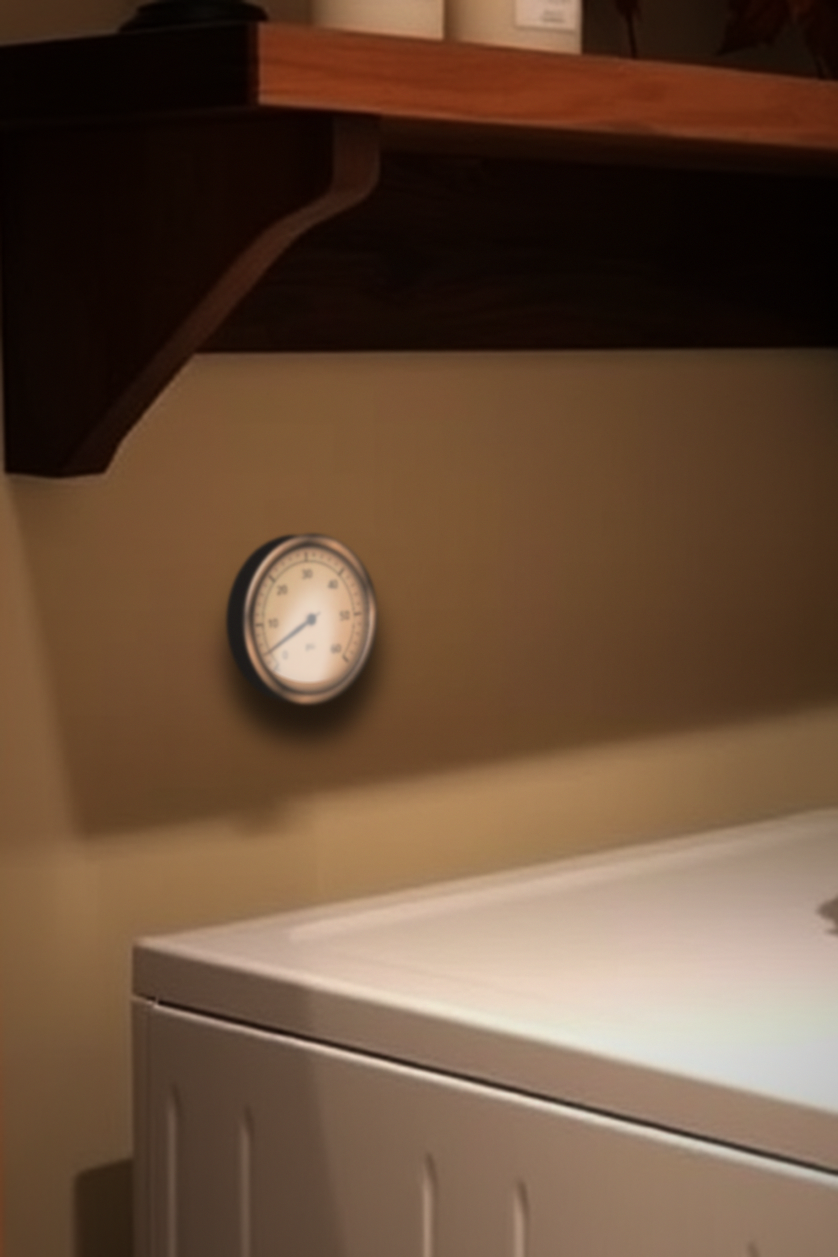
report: 4 (psi)
